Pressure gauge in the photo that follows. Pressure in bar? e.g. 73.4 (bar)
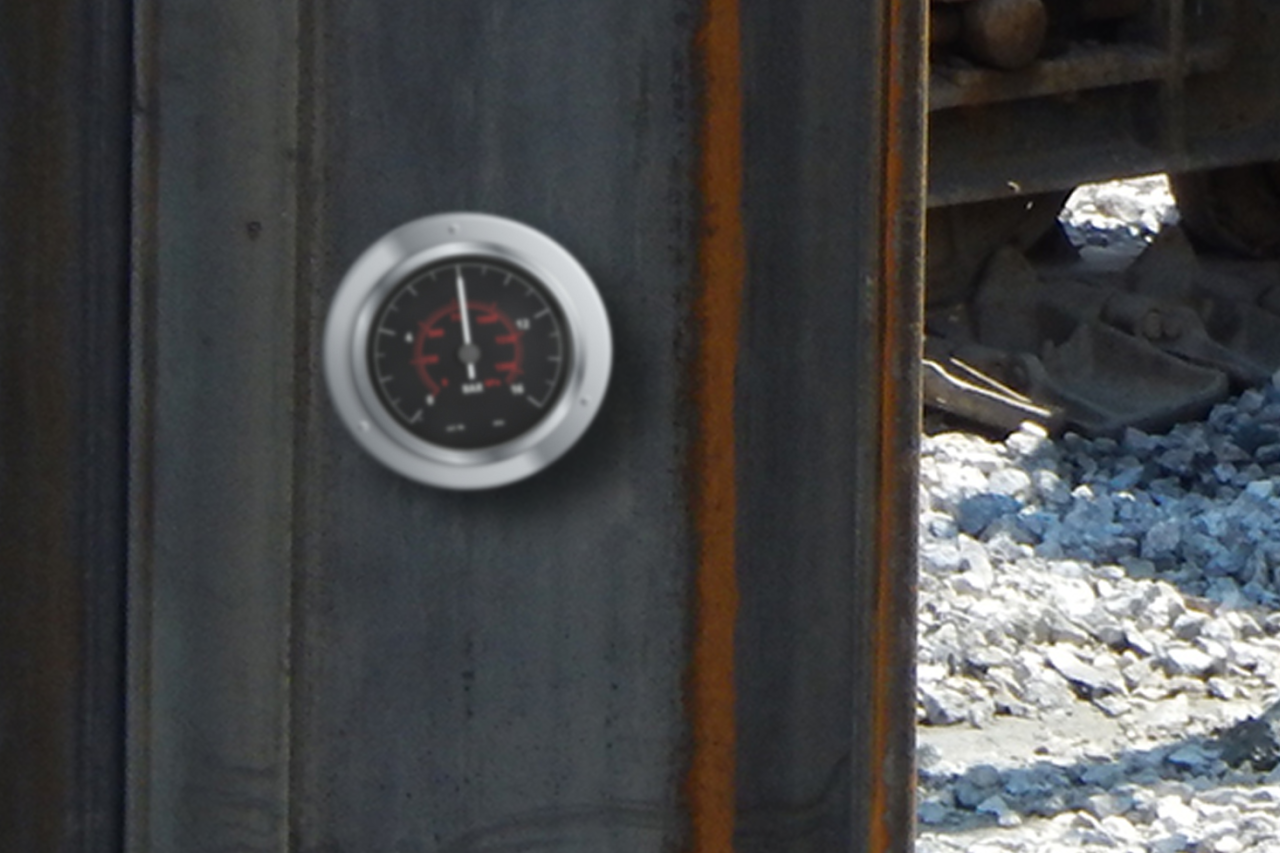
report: 8 (bar)
